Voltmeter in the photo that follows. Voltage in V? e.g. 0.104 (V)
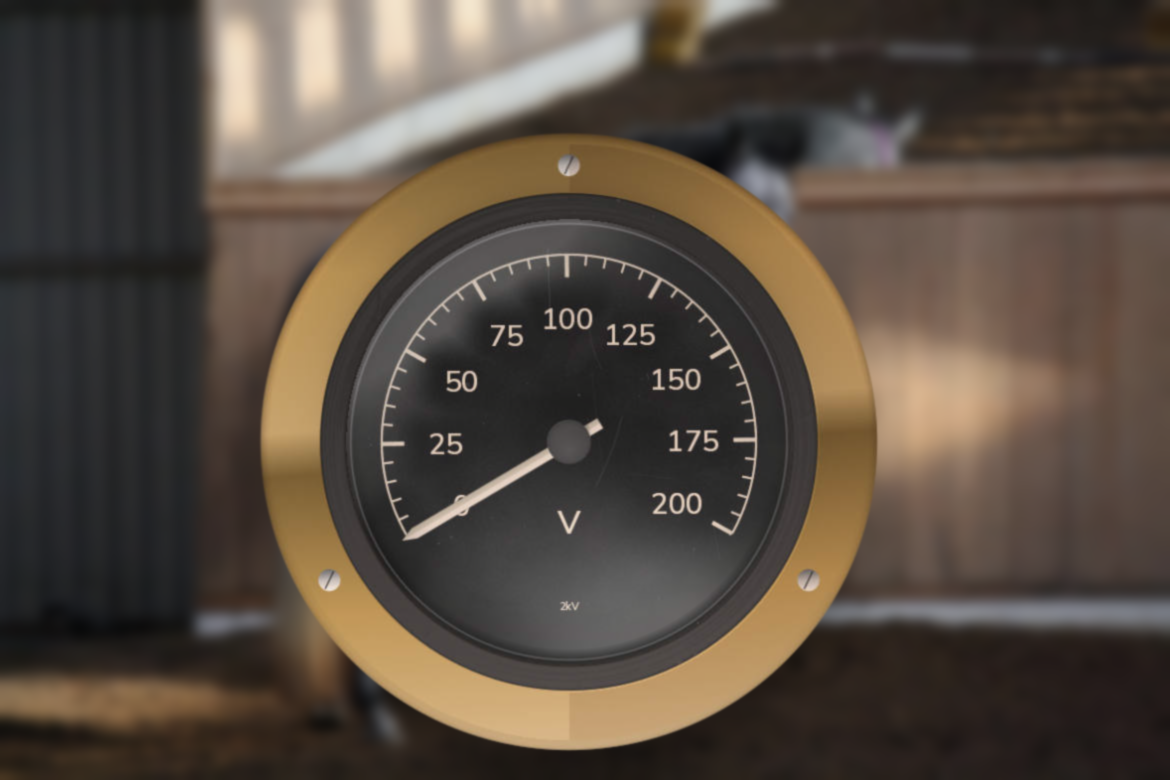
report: 0 (V)
